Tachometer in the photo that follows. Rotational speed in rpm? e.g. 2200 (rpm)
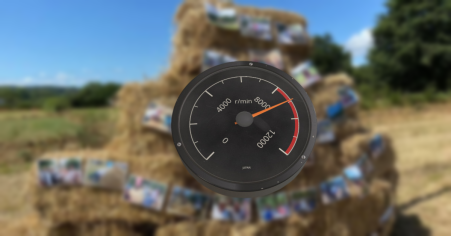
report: 9000 (rpm)
